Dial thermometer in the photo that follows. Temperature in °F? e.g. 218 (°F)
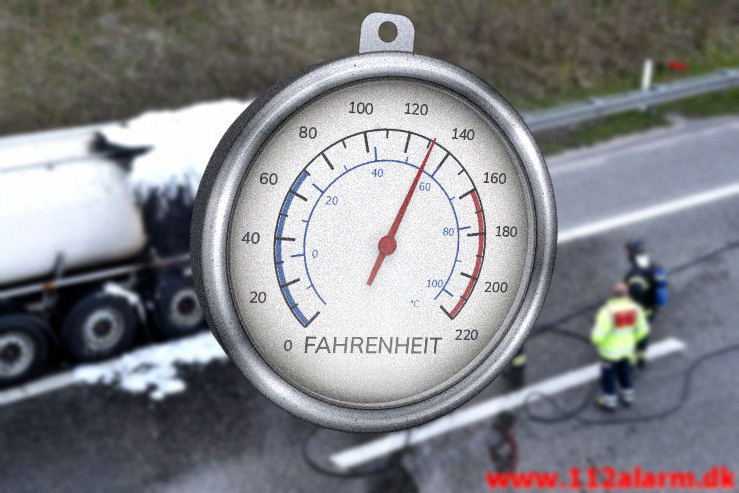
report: 130 (°F)
